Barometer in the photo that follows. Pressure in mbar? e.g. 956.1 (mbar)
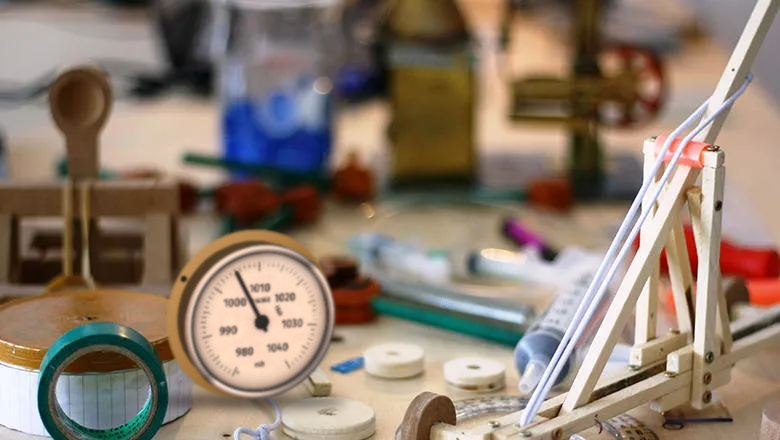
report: 1005 (mbar)
